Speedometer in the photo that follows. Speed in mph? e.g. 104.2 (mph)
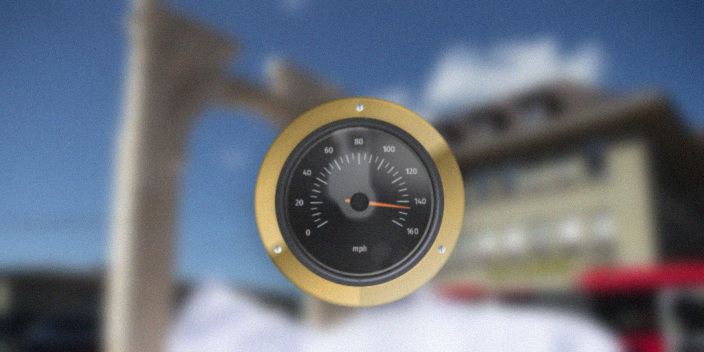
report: 145 (mph)
